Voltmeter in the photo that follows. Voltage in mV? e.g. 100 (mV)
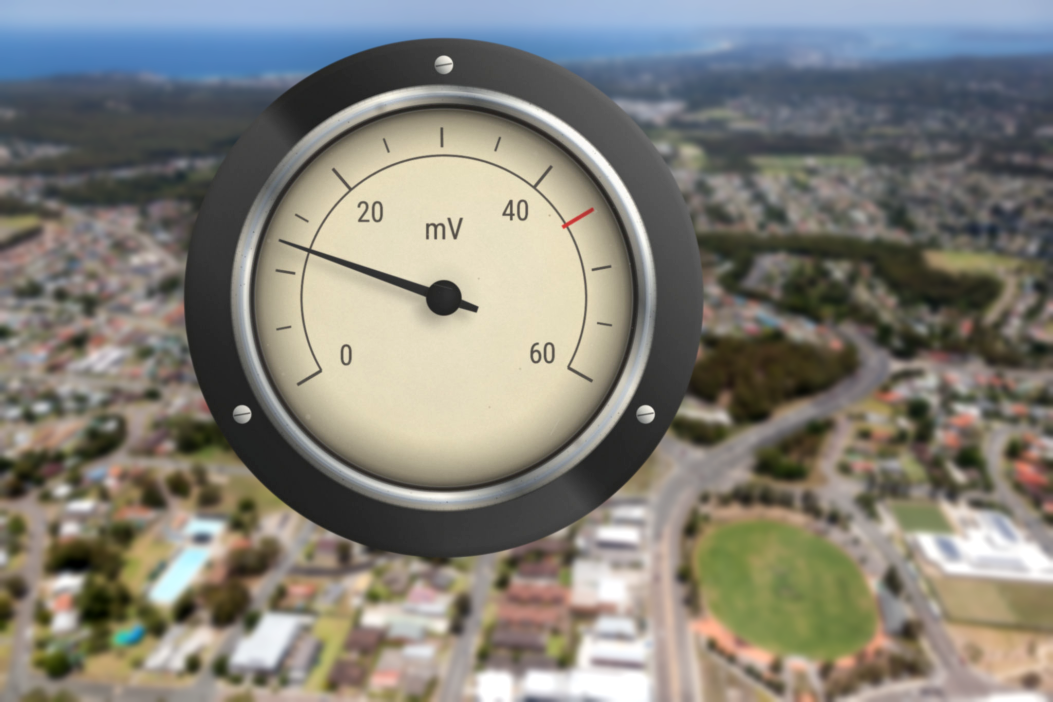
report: 12.5 (mV)
